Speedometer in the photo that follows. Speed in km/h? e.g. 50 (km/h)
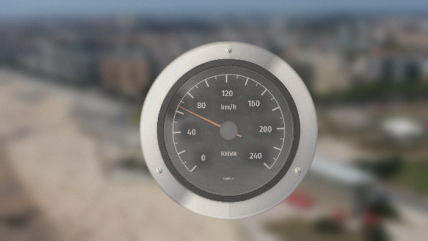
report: 65 (km/h)
